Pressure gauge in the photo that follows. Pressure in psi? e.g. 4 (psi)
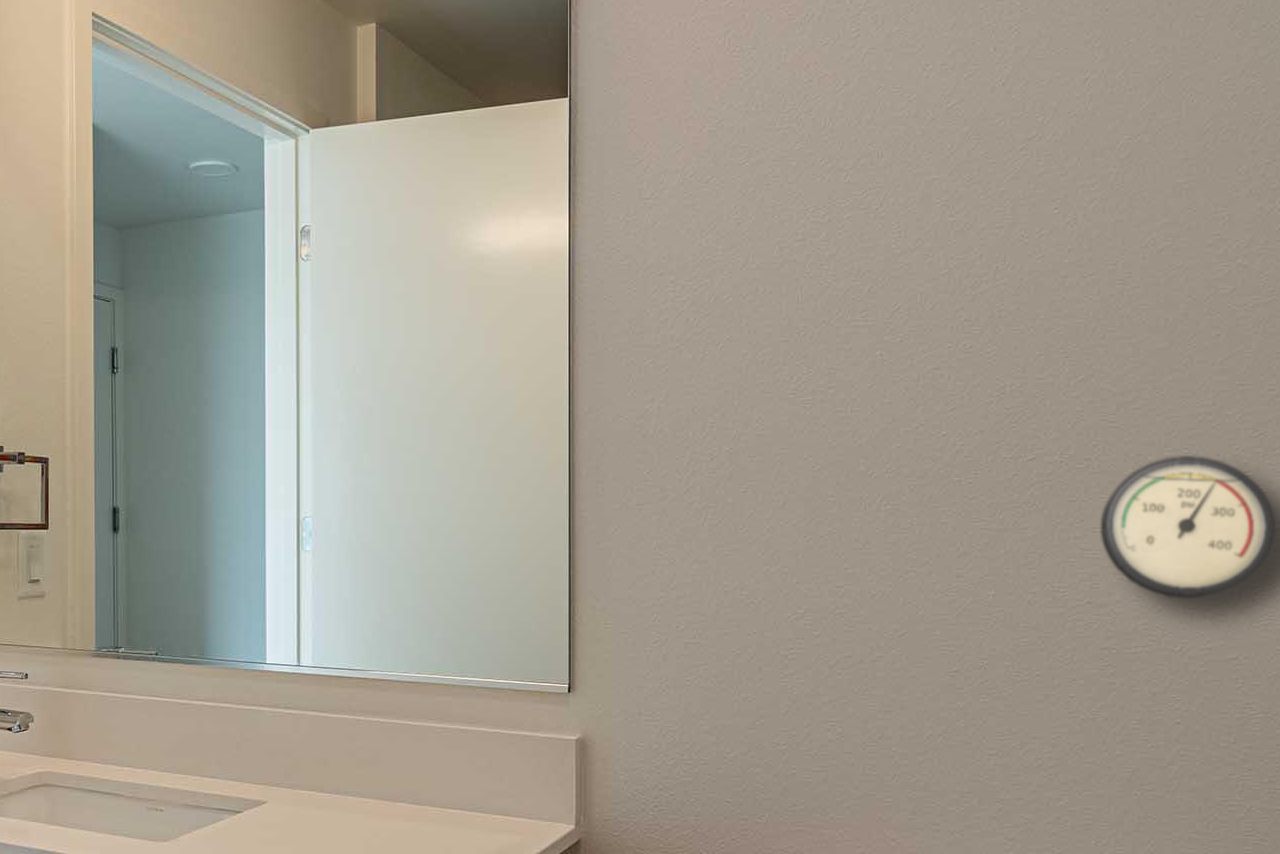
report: 240 (psi)
